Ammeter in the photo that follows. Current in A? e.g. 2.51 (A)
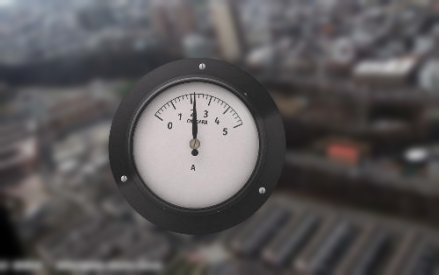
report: 2.2 (A)
